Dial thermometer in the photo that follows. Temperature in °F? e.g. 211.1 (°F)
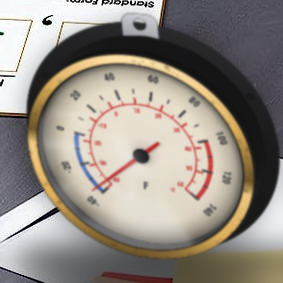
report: -35 (°F)
